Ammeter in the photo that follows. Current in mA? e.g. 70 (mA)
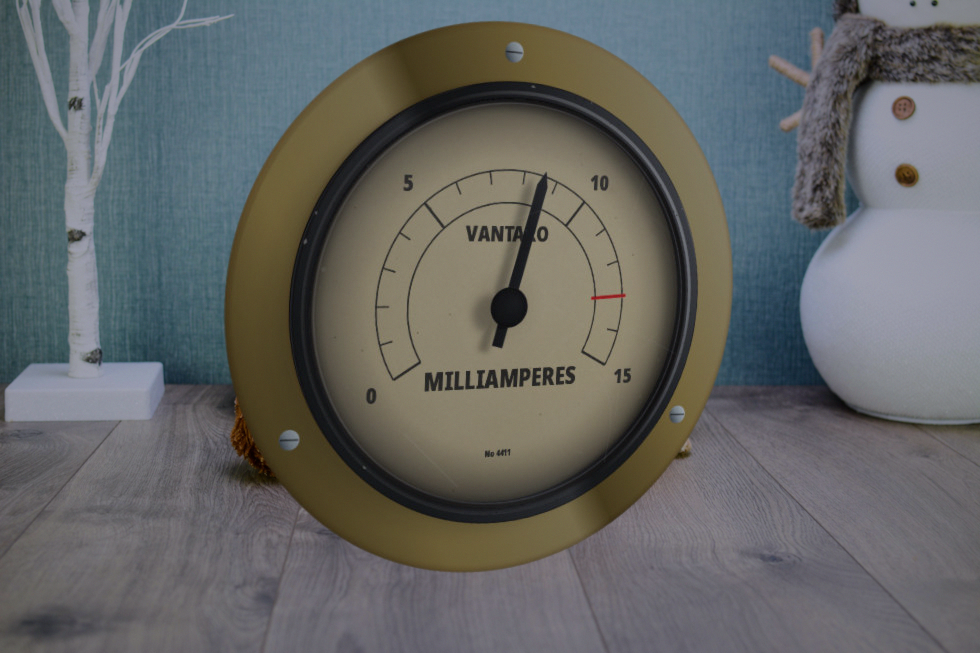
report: 8.5 (mA)
